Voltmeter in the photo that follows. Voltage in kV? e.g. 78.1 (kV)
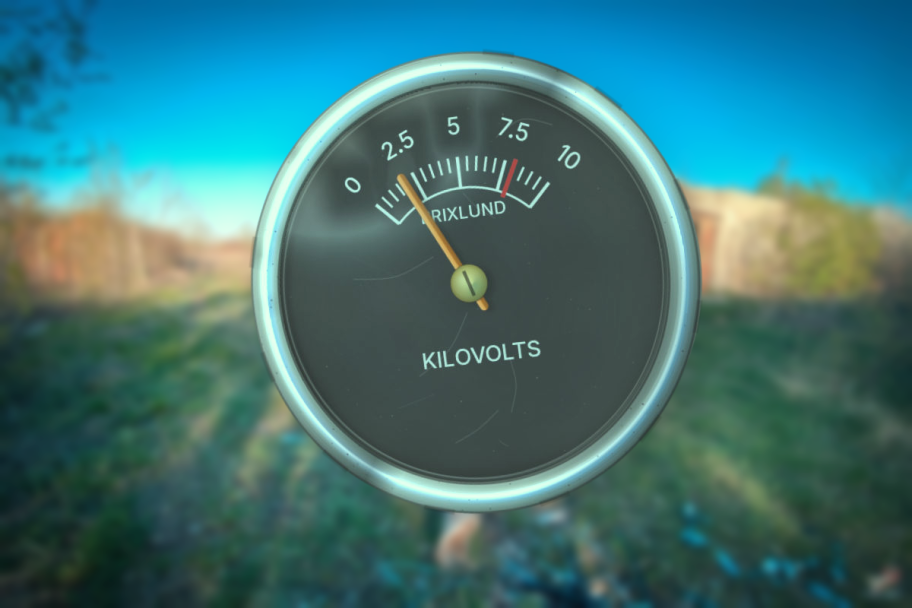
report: 2 (kV)
